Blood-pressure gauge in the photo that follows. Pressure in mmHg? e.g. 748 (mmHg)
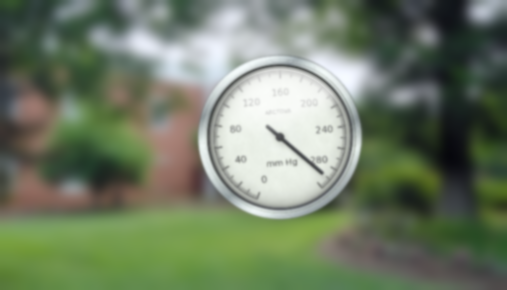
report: 290 (mmHg)
